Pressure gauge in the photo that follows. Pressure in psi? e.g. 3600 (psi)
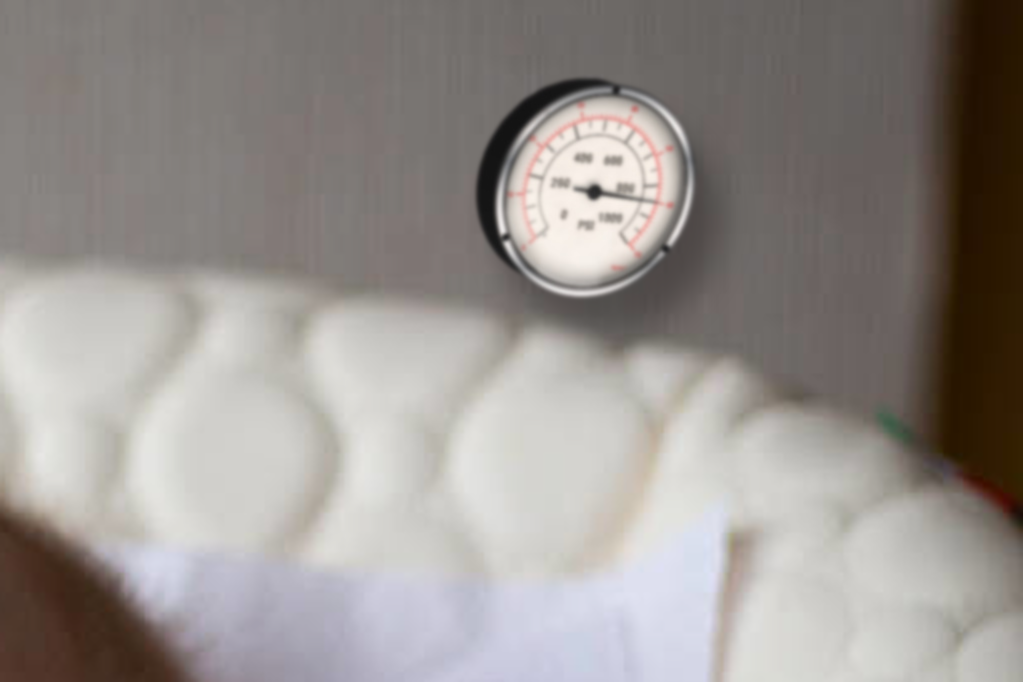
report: 850 (psi)
